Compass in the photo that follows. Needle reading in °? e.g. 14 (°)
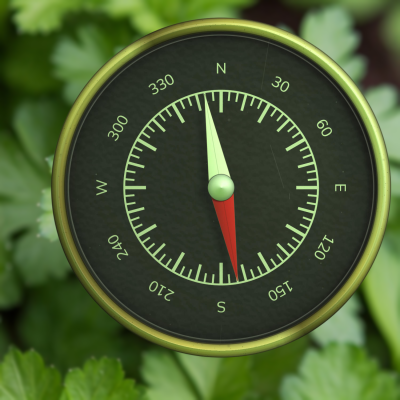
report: 170 (°)
